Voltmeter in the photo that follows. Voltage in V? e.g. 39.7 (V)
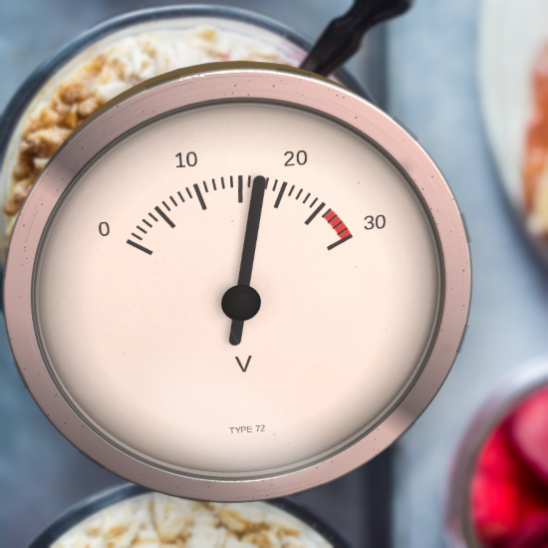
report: 17 (V)
